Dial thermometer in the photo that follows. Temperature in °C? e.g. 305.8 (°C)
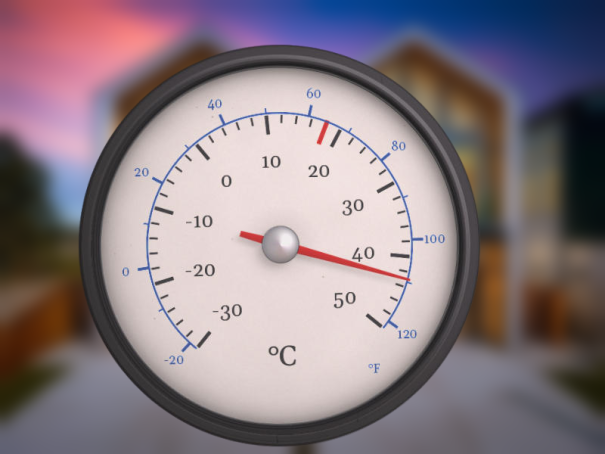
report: 43 (°C)
